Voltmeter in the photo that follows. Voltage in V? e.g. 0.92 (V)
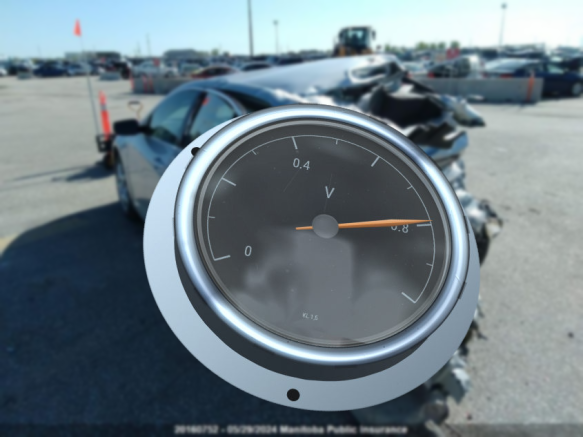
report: 0.8 (V)
